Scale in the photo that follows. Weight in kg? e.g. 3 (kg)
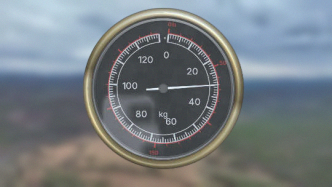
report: 30 (kg)
